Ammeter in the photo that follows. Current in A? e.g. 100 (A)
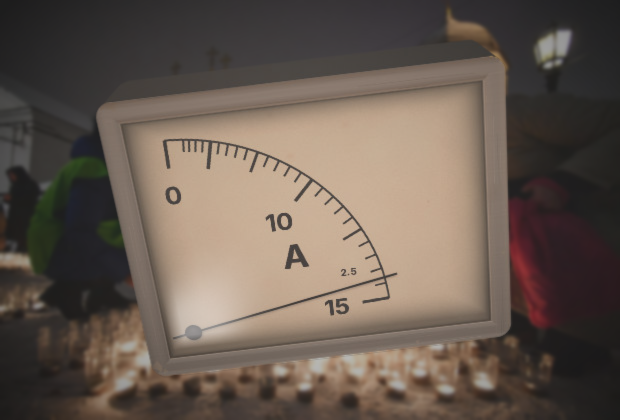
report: 14.25 (A)
